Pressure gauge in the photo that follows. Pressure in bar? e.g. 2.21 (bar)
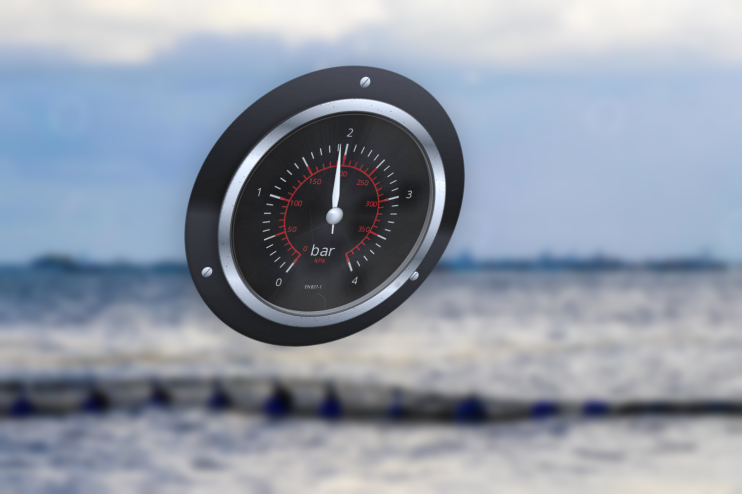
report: 1.9 (bar)
